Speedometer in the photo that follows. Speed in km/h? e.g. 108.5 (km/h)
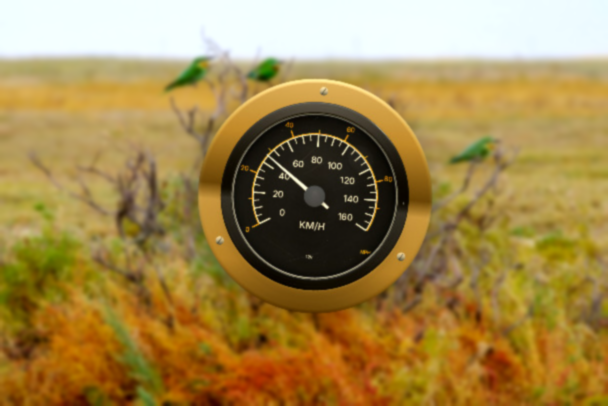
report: 45 (km/h)
